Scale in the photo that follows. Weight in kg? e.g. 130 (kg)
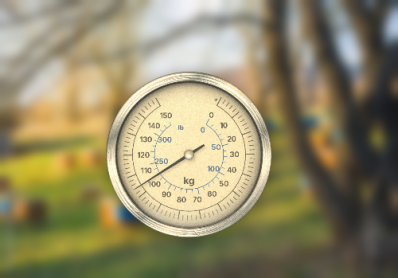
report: 104 (kg)
